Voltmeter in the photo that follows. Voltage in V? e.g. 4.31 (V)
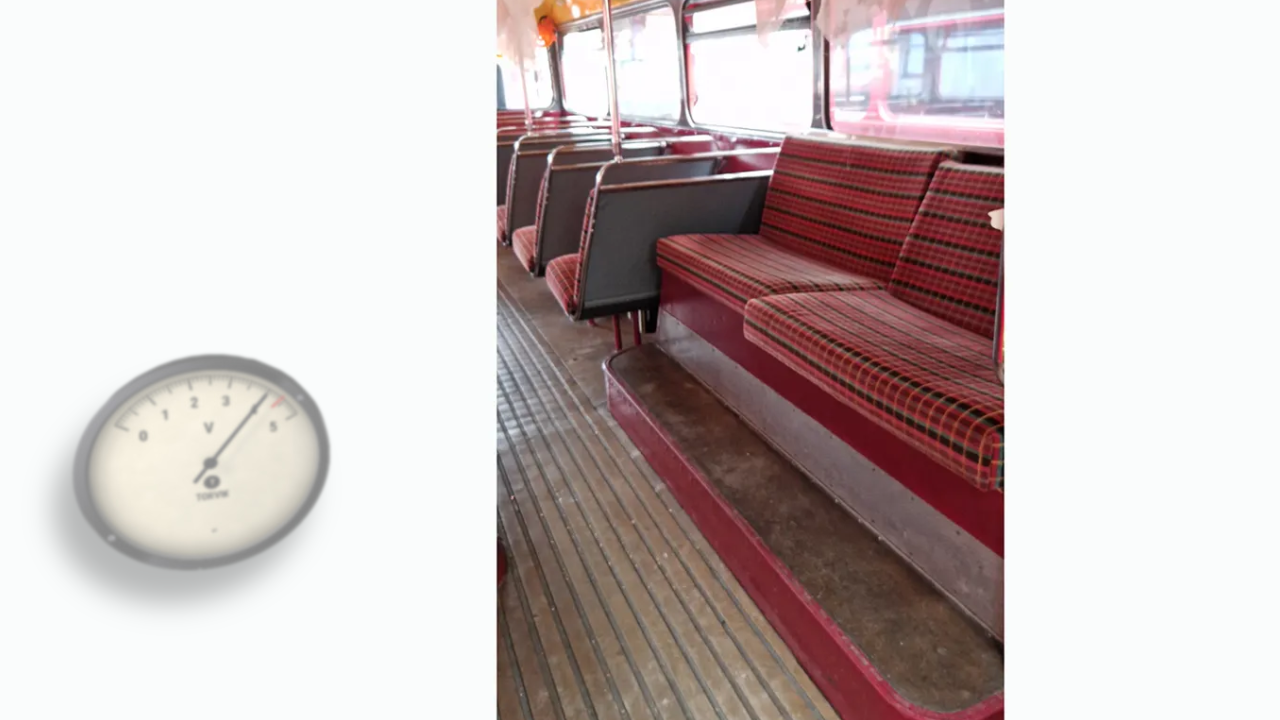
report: 4 (V)
